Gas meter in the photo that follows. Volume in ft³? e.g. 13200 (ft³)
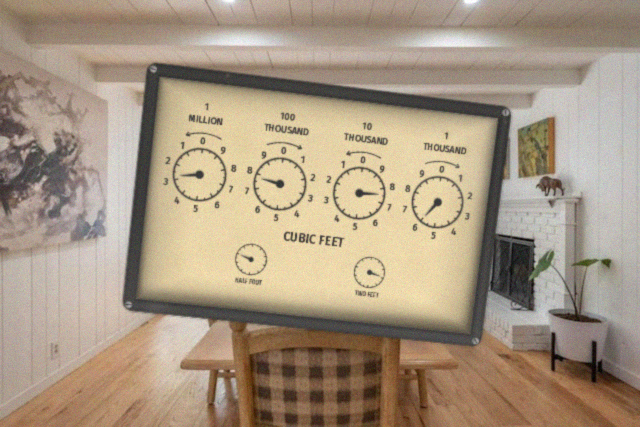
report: 277600 (ft³)
